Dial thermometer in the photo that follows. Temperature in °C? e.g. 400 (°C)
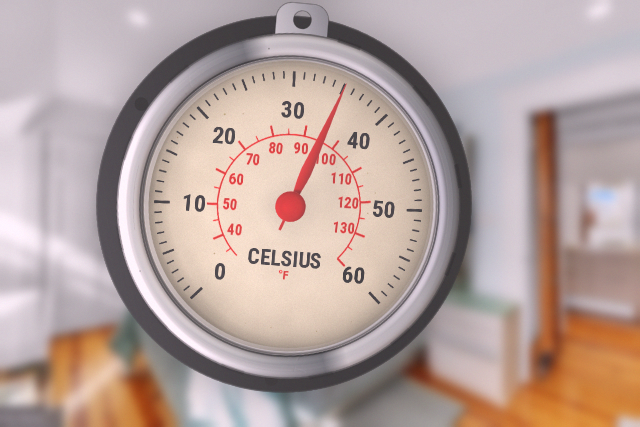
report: 35 (°C)
